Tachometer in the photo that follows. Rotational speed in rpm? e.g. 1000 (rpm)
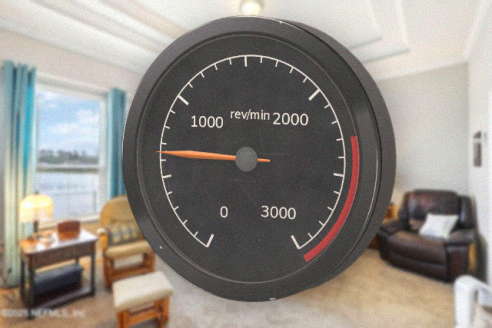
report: 650 (rpm)
